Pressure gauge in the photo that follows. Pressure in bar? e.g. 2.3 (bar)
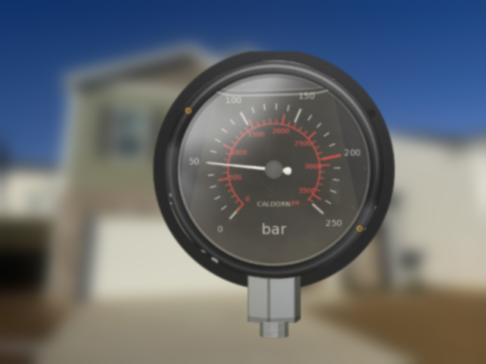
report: 50 (bar)
